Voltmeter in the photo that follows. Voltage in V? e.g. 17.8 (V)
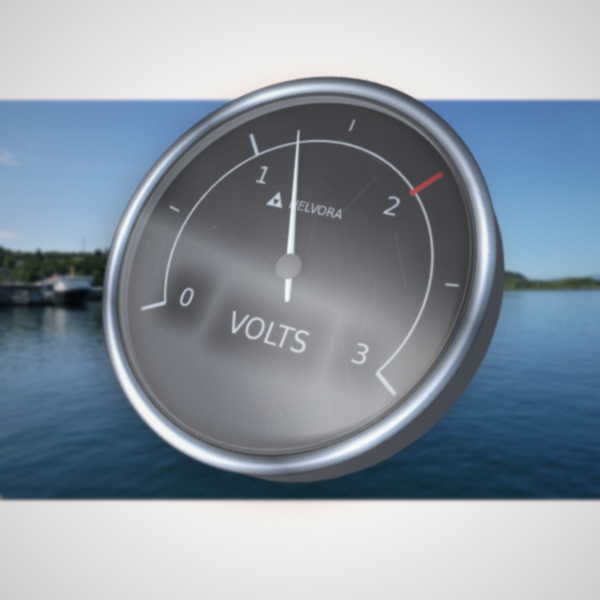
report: 1.25 (V)
